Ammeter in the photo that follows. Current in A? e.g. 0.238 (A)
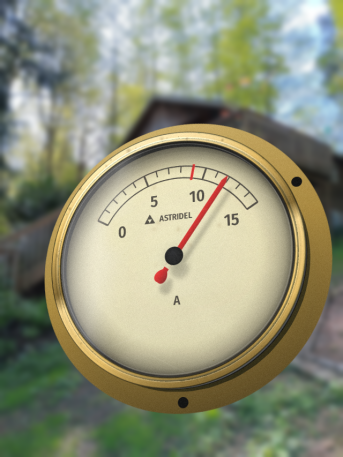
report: 12 (A)
